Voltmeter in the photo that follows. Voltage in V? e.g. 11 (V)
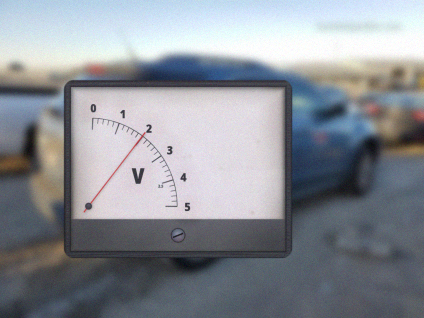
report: 2 (V)
